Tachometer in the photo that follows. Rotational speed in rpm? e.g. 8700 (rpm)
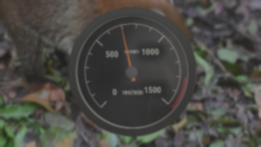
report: 700 (rpm)
